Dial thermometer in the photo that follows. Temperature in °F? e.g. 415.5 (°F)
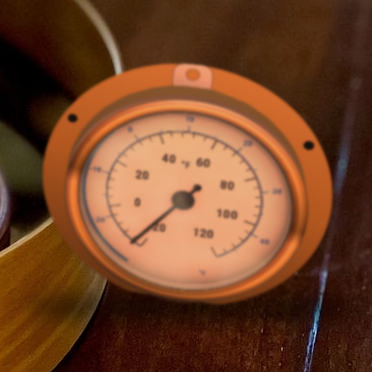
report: -16 (°F)
